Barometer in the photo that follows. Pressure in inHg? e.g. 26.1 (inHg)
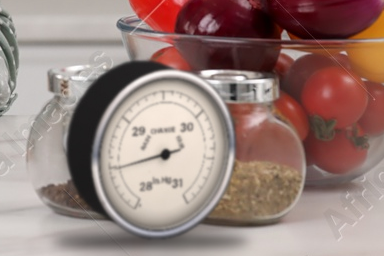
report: 28.5 (inHg)
